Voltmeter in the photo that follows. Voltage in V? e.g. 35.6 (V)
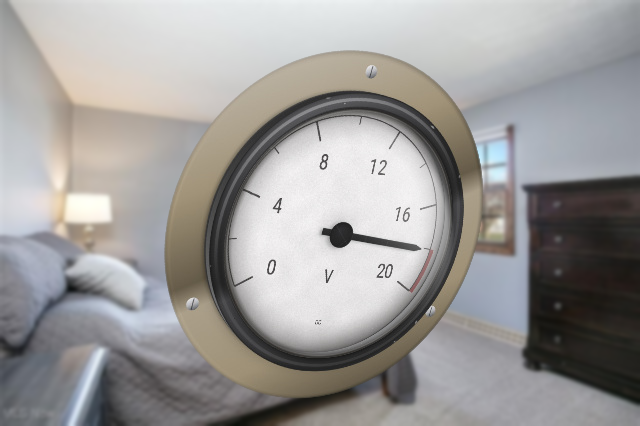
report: 18 (V)
